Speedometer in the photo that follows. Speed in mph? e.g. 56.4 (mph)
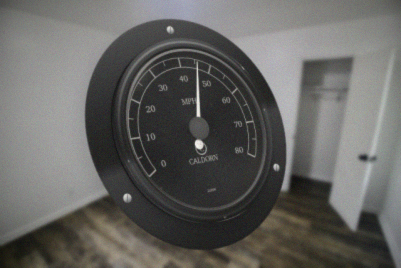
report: 45 (mph)
